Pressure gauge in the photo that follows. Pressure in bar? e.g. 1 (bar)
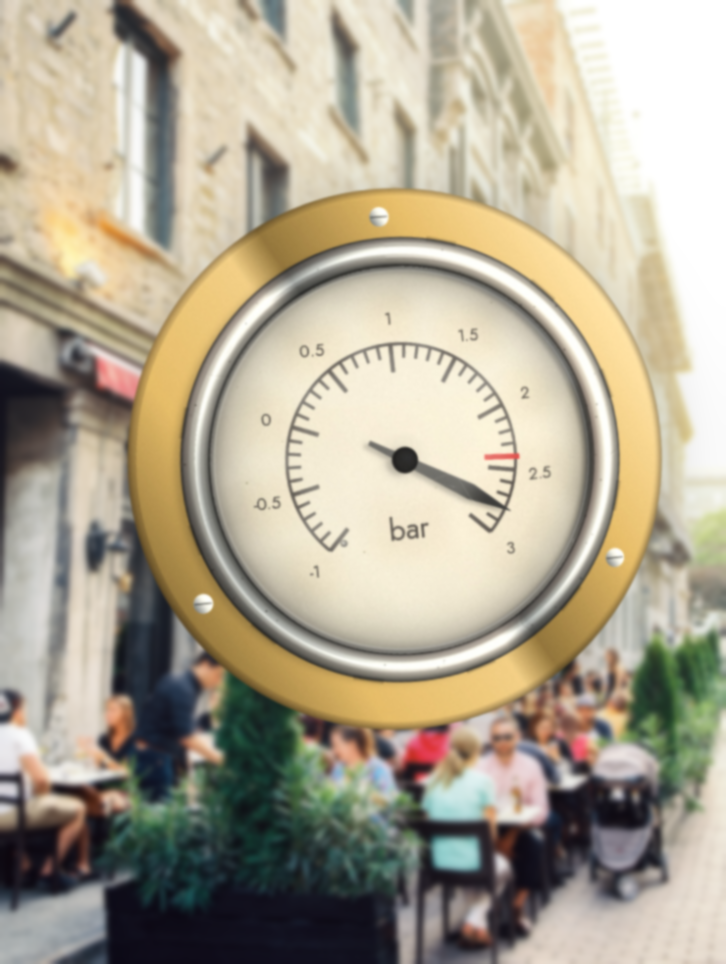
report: 2.8 (bar)
